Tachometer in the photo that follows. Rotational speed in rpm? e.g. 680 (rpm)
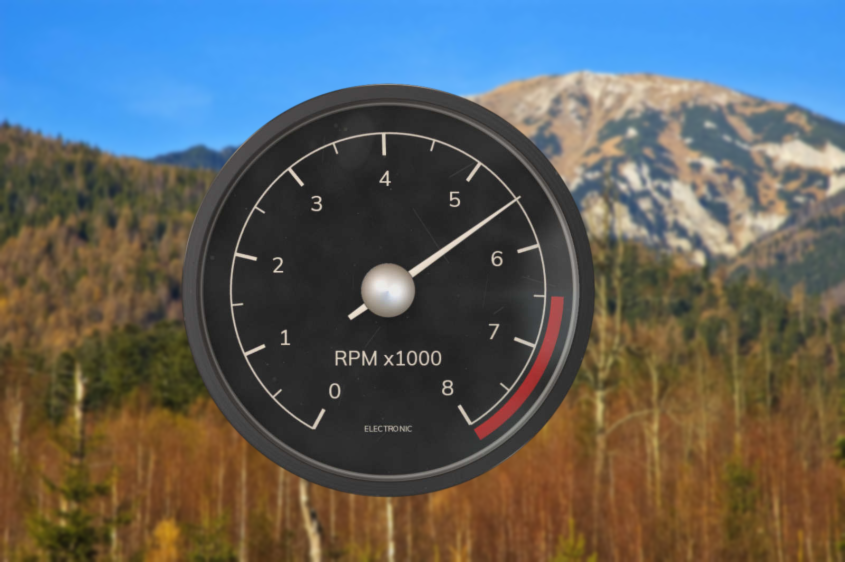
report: 5500 (rpm)
